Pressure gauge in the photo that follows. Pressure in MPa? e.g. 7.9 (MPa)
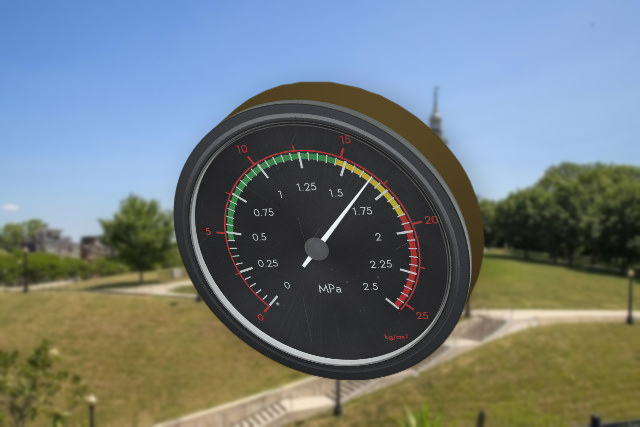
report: 1.65 (MPa)
